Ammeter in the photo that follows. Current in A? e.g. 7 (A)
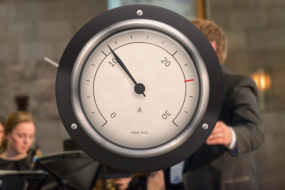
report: 11 (A)
